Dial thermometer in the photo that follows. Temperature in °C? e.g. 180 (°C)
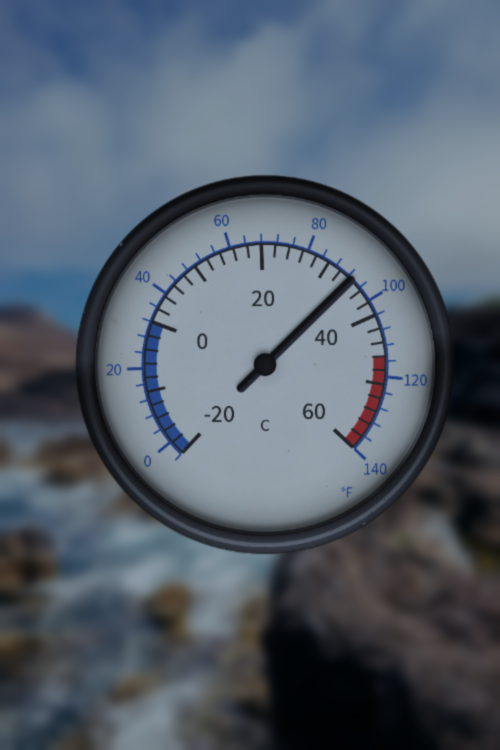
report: 34 (°C)
